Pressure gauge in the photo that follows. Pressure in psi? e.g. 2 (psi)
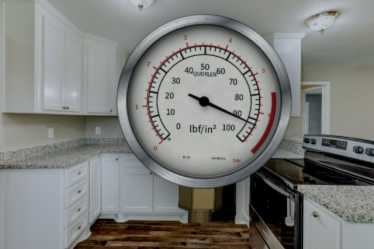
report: 92 (psi)
